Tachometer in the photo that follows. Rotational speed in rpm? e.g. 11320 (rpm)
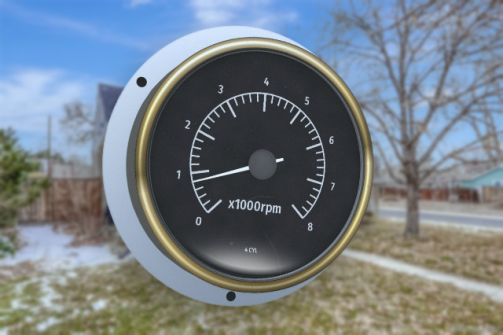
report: 800 (rpm)
